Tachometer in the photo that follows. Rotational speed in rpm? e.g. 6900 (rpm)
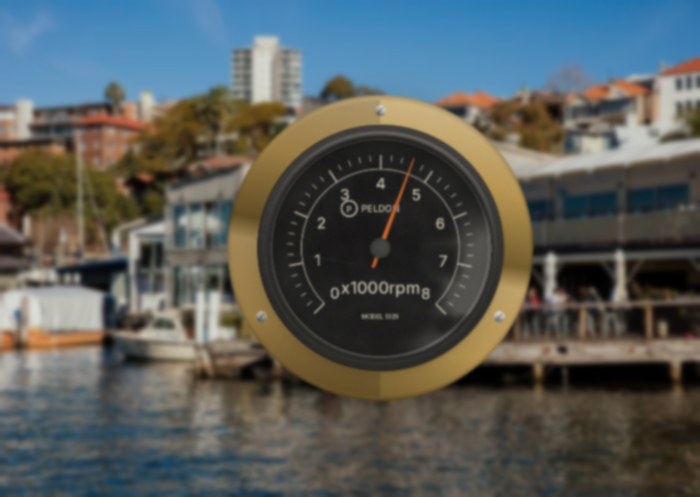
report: 4600 (rpm)
